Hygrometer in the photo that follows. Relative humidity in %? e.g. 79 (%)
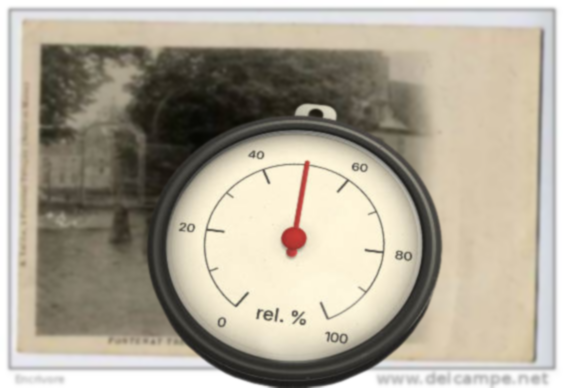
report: 50 (%)
